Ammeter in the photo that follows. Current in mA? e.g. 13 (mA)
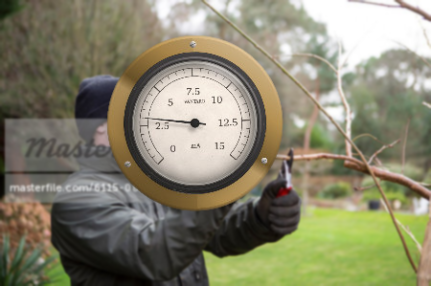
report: 3 (mA)
